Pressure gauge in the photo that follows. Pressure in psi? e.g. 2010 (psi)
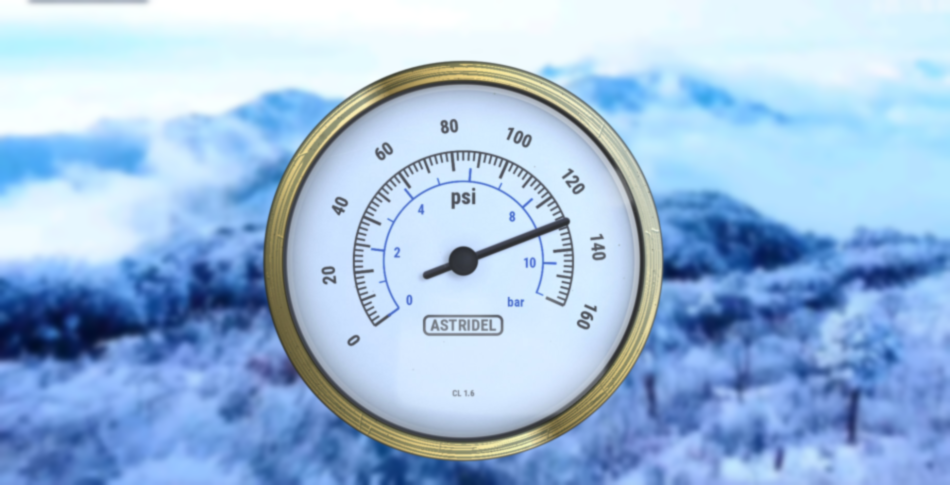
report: 130 (psi)
